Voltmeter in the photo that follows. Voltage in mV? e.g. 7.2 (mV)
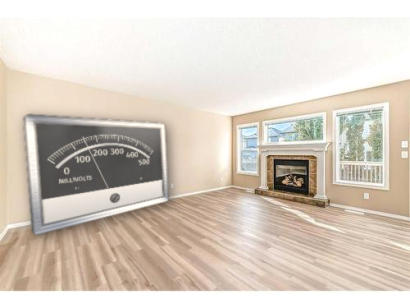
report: 150 (mV)
